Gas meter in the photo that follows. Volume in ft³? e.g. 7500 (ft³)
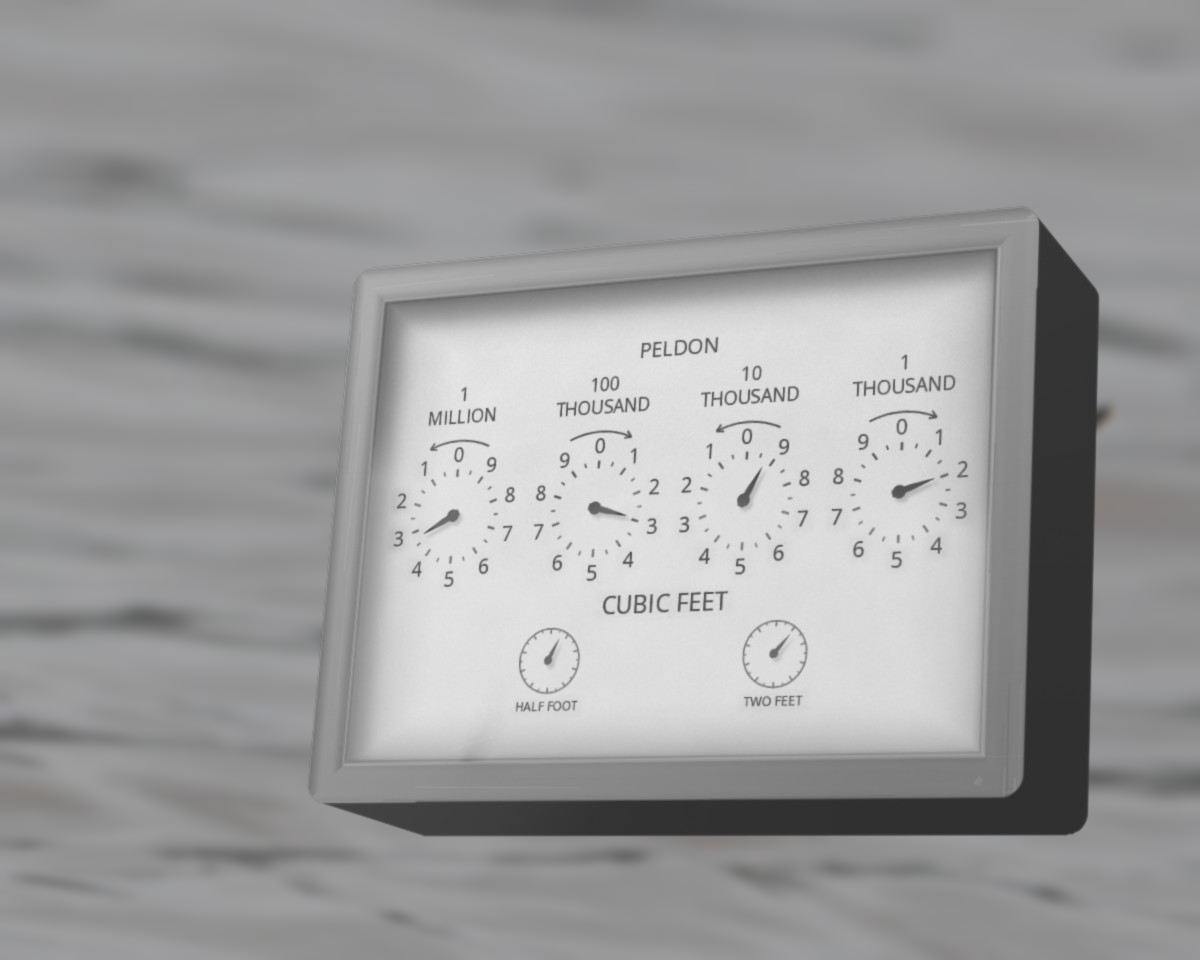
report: 329200 (ft³)
